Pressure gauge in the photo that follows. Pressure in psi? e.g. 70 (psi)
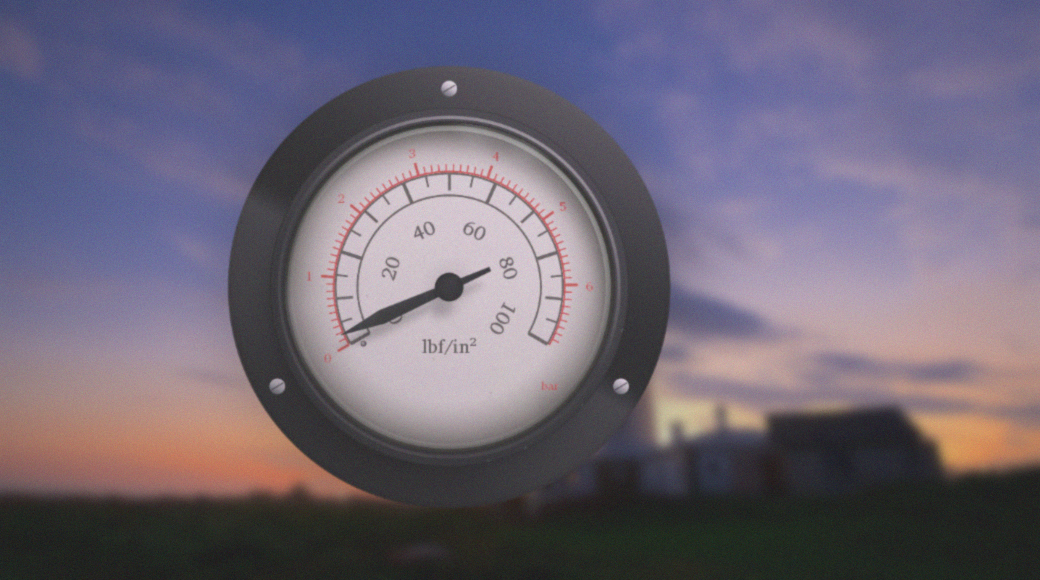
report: 2.5 (psi)
